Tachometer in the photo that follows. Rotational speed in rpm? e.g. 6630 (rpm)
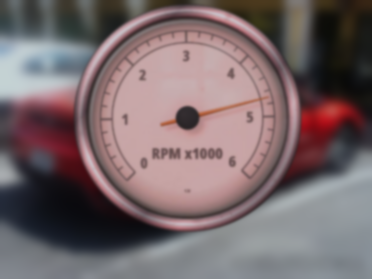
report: 4700 (rpm)
